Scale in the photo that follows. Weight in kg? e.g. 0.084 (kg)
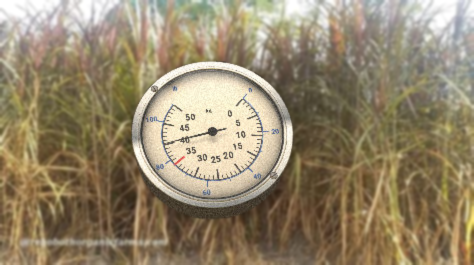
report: 40 (kg)
